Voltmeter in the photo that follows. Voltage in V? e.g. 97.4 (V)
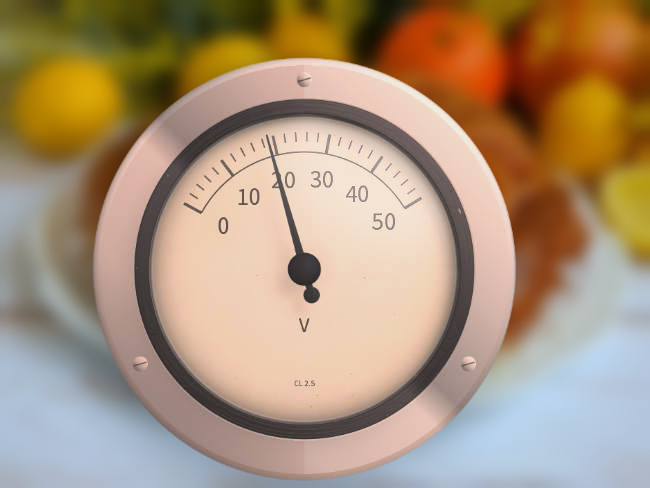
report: 19 (V)
